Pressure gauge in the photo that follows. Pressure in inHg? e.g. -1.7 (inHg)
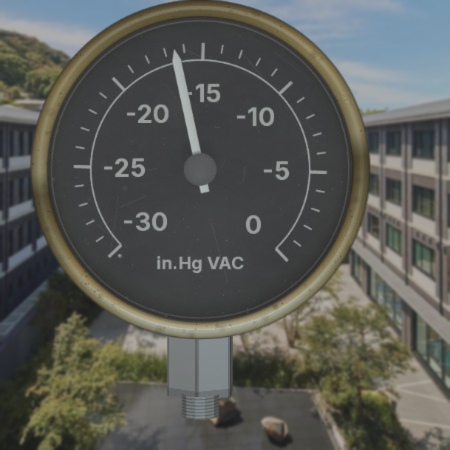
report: -16.5 (inHg)
